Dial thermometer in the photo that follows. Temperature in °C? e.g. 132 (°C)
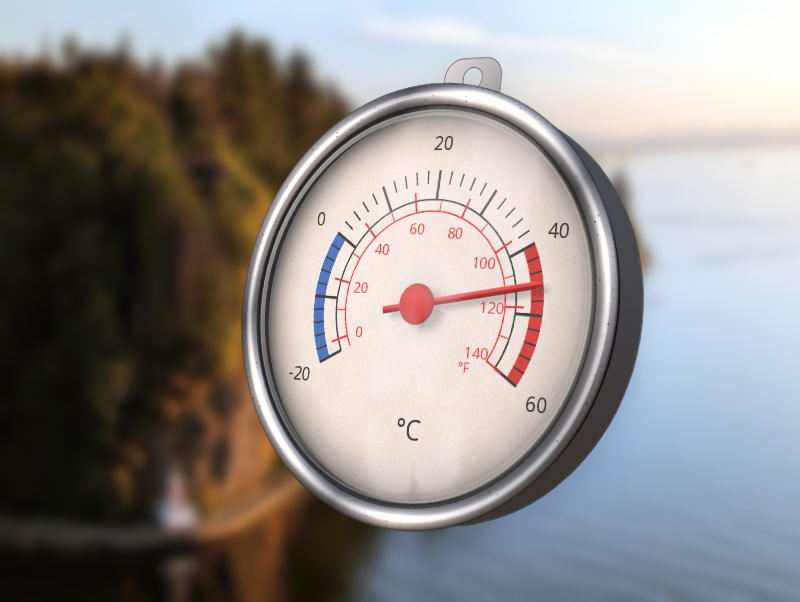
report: 46 (°C)
